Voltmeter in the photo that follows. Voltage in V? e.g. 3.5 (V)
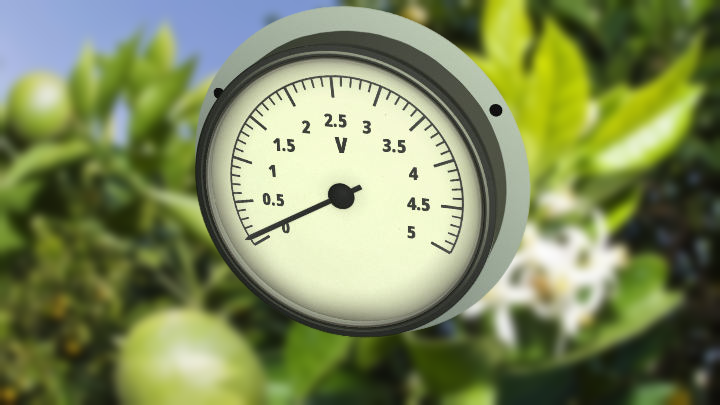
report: 0.1 (V)
